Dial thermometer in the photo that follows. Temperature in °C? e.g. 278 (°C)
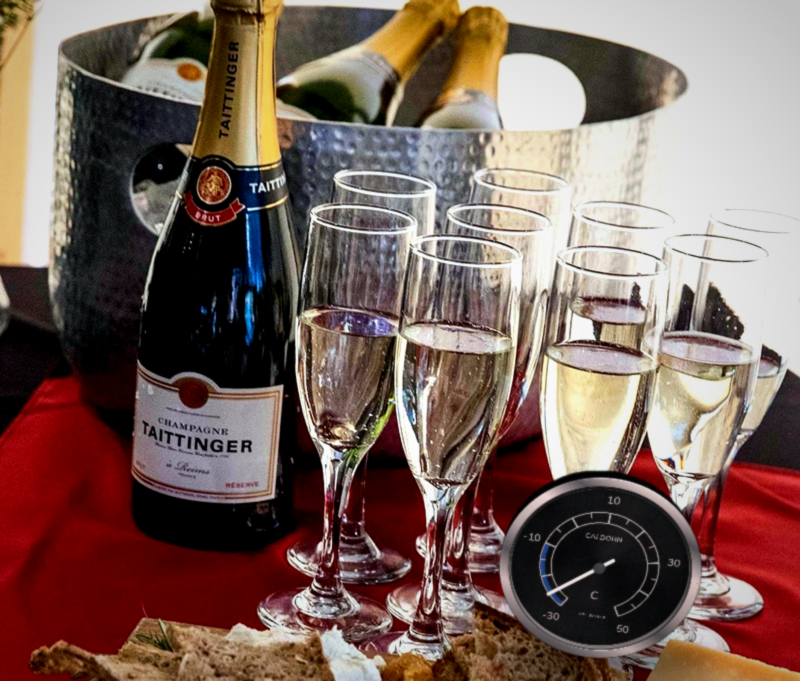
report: -25 (°C)
